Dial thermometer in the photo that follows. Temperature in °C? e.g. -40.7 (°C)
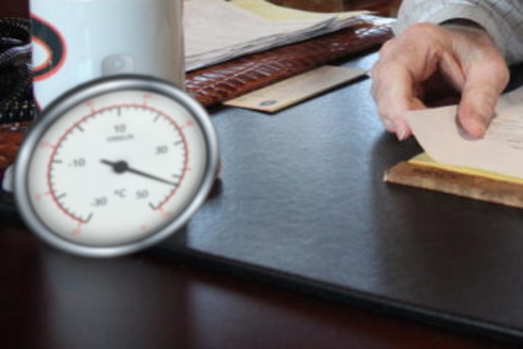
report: 42 (°C)
